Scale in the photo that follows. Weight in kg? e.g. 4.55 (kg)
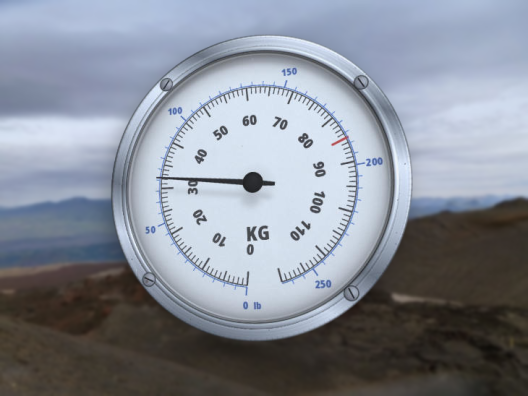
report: 32 (kg)
